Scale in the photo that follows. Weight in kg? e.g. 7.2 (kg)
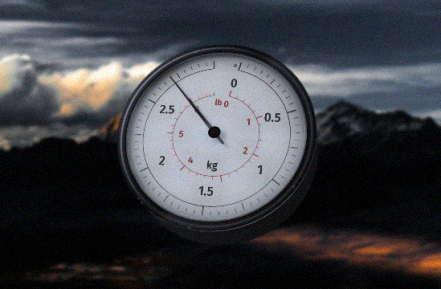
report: 2.7 (kg)
